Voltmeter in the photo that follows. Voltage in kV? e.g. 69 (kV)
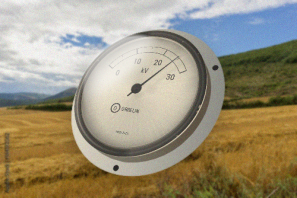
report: 25 (kV)
